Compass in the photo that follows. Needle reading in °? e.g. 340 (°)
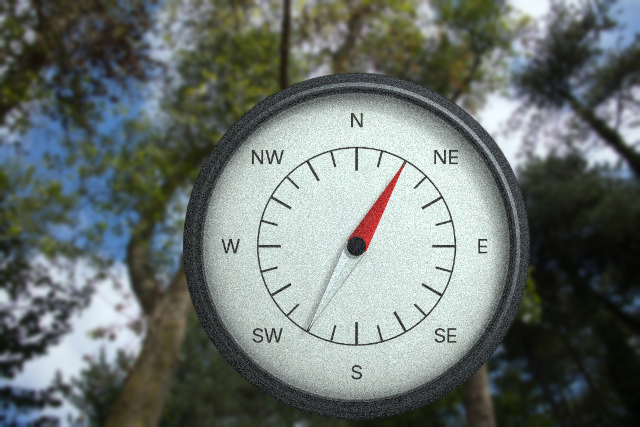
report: 30 (°)
